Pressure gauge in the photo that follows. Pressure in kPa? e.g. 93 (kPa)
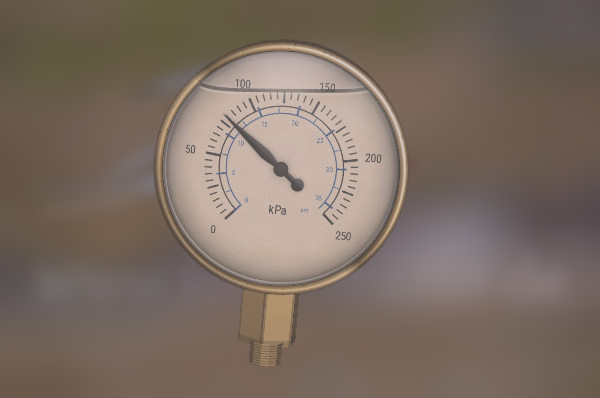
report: 80 (kPa)
